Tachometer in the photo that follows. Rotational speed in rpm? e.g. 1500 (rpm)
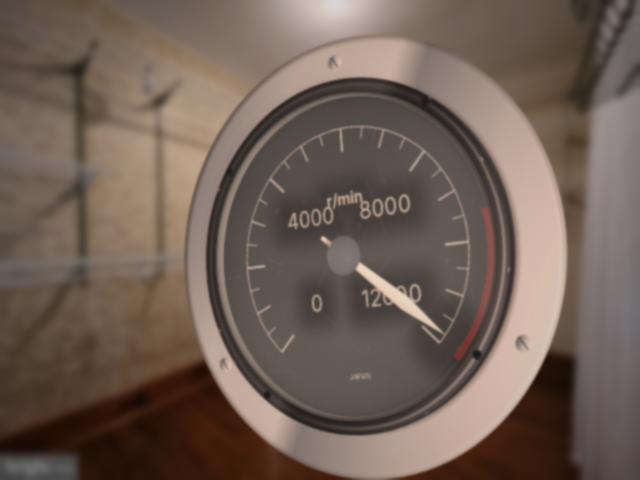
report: 11750 (rpm)
